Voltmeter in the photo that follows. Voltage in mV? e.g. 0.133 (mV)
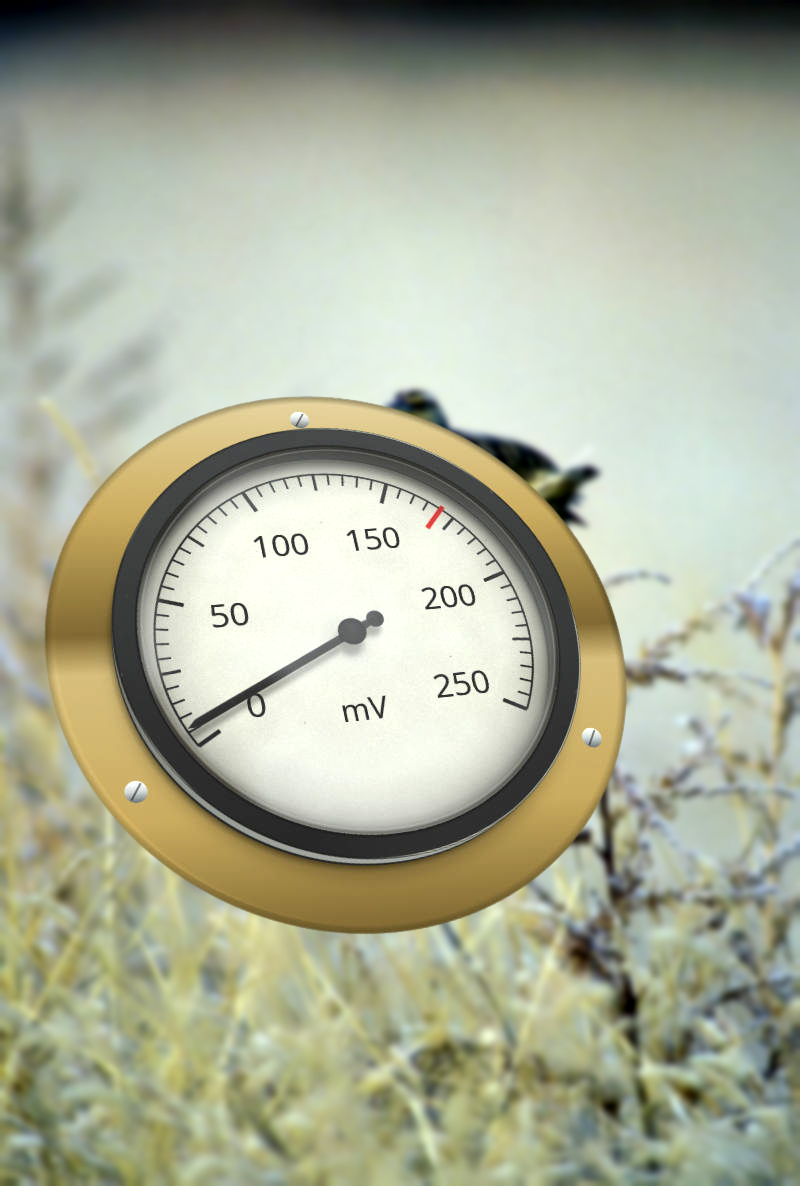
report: 5 (mV)
